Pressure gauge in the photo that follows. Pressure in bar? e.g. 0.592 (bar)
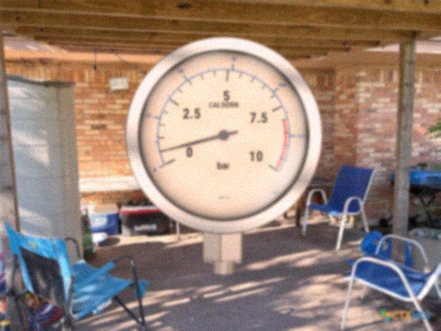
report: 0.5 (bar)
